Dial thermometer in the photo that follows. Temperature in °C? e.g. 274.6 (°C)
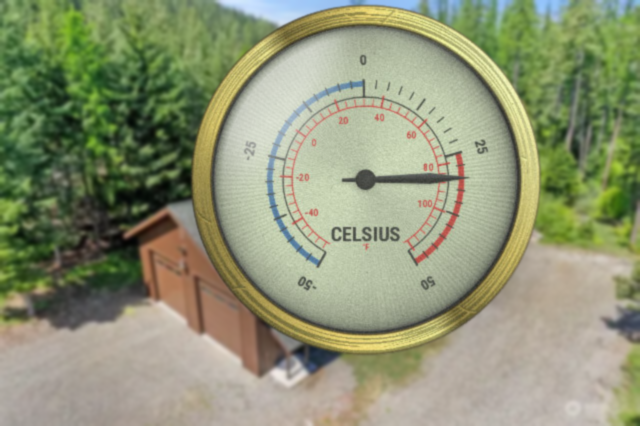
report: 30 (°C)
